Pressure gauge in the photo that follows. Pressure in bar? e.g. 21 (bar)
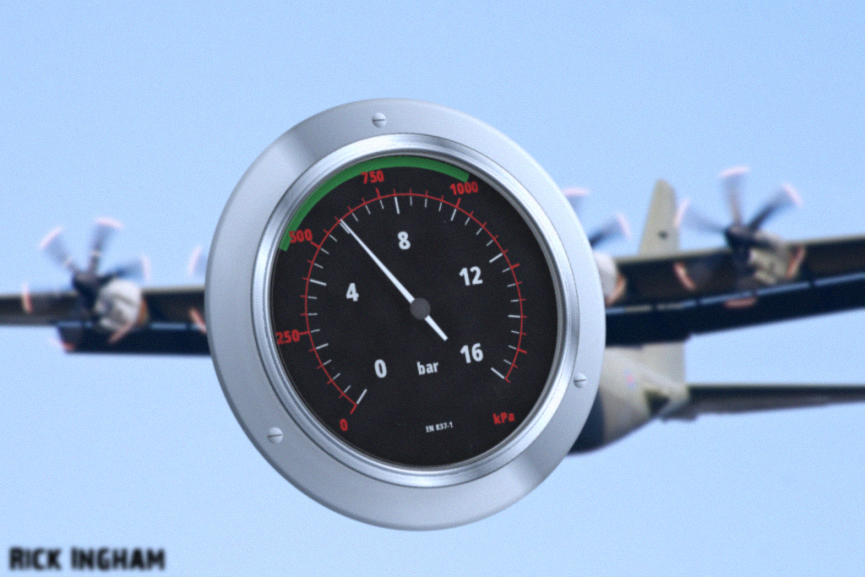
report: 6 (bar)
